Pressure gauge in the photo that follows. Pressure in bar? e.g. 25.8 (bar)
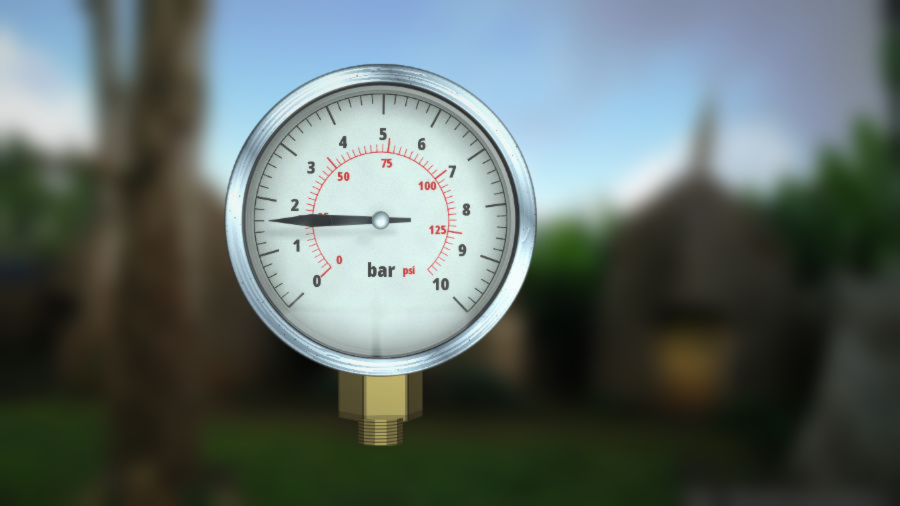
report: 1.6 (bar)
